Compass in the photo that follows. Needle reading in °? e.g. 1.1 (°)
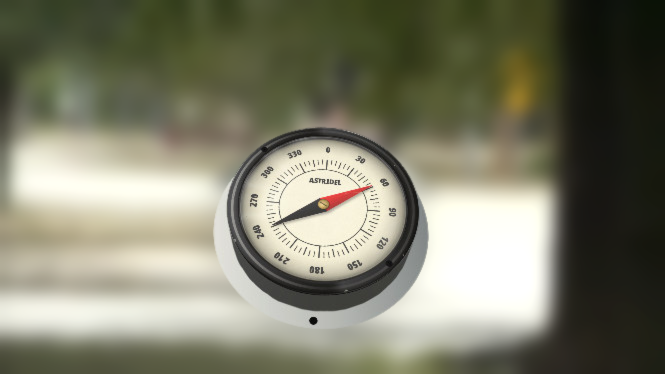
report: 60 (°)
